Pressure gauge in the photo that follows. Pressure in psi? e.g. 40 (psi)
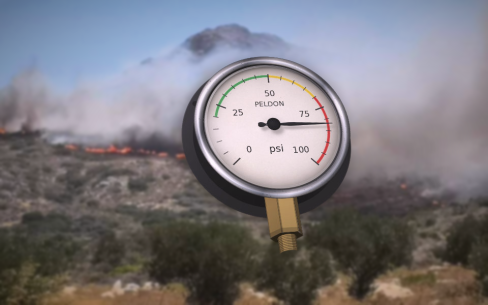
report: 82.5 (psi)
